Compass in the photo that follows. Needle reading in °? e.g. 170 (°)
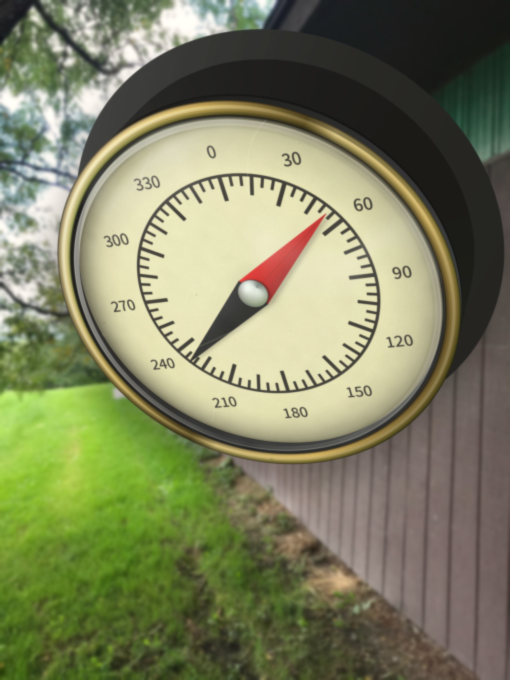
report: 52.5 (°)
